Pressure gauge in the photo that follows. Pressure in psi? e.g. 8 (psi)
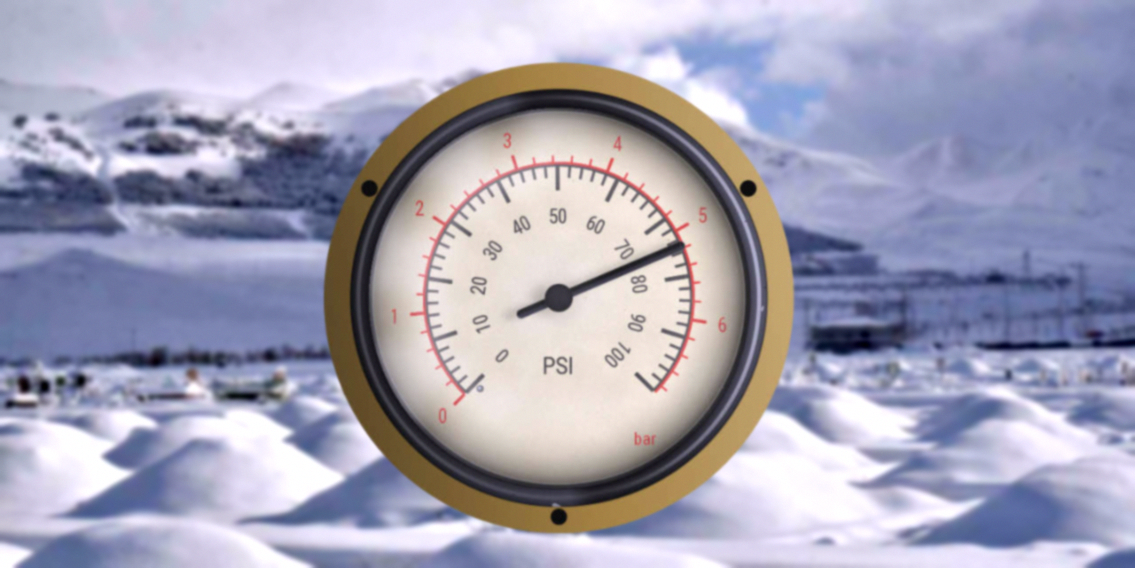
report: 75 (psi)
